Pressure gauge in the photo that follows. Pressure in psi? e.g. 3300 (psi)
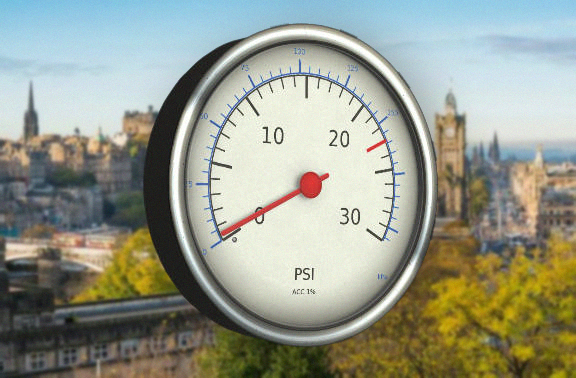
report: 0.5 (psi)
